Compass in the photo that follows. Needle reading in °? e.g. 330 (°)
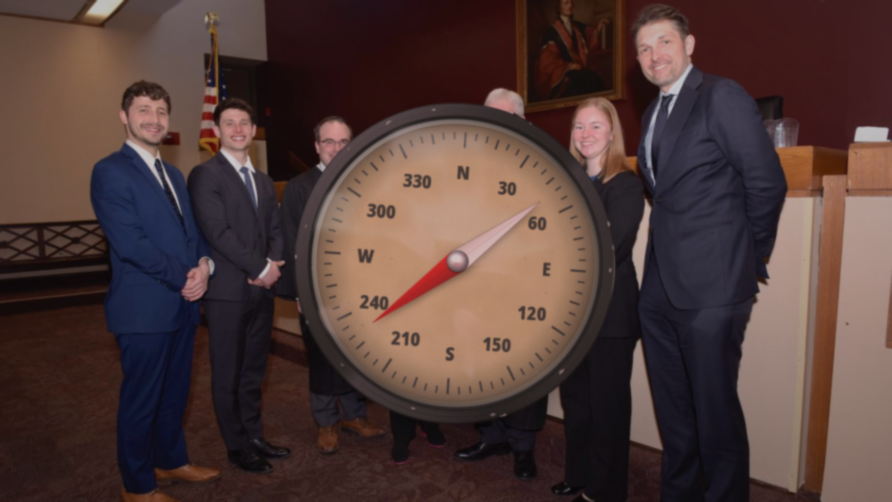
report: 230 (°)
